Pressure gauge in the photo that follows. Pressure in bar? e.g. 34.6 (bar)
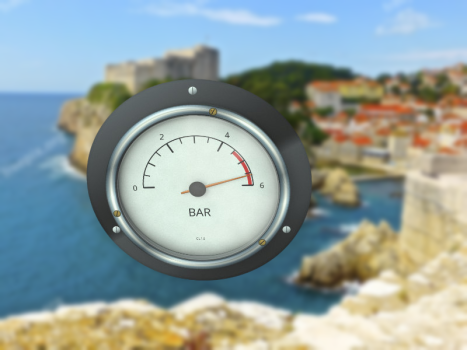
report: 5.5 (bar)
